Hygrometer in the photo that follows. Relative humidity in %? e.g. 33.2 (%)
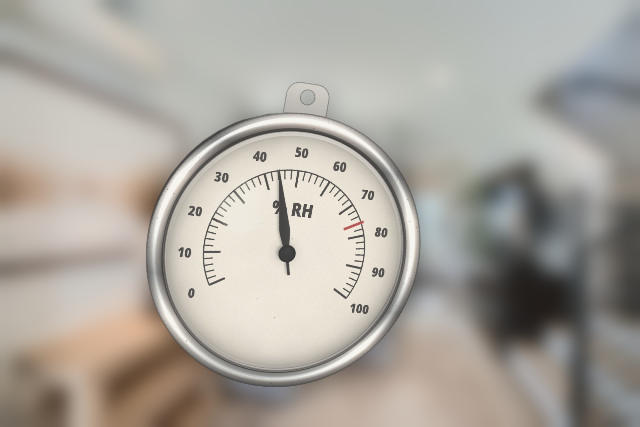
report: 44 (%)
